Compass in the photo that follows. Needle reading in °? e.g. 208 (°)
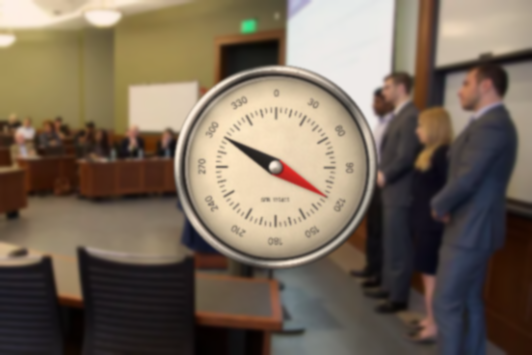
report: 120 (°)
